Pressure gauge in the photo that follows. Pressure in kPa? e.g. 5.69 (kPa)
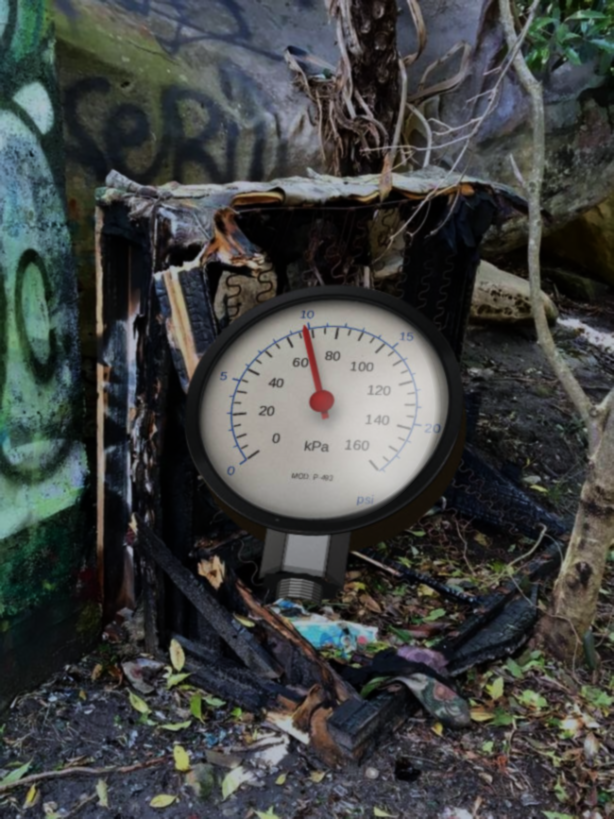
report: 67.5 (kPa)
